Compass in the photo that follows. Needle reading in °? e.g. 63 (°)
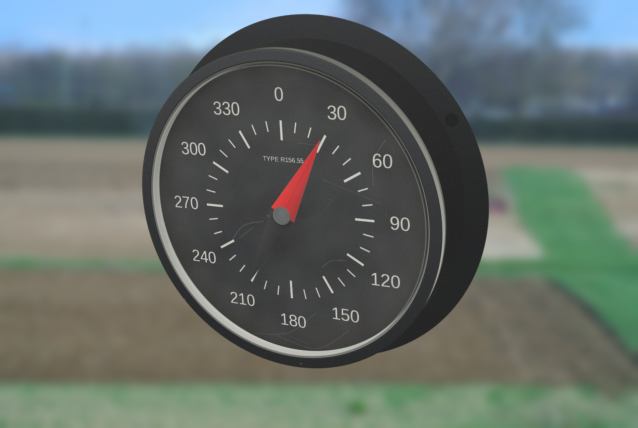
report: 30 (°)
